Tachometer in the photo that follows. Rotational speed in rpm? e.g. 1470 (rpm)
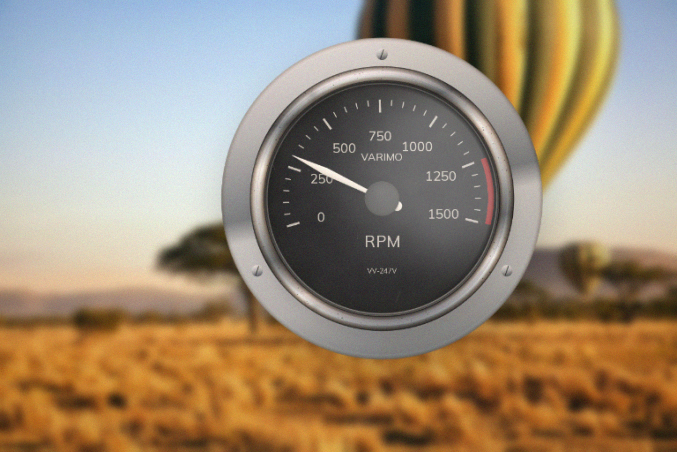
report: 300 (rpm)
